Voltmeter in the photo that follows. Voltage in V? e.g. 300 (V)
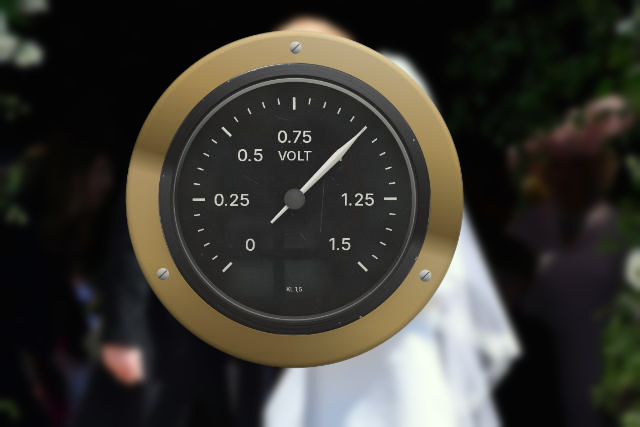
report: 1 (V)
